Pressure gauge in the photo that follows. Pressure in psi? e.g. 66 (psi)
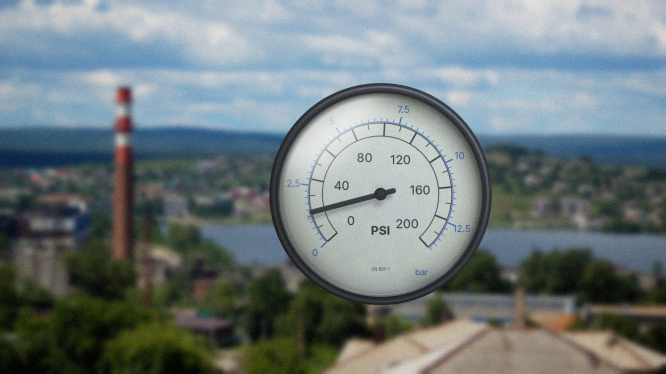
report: 20 (psi)
